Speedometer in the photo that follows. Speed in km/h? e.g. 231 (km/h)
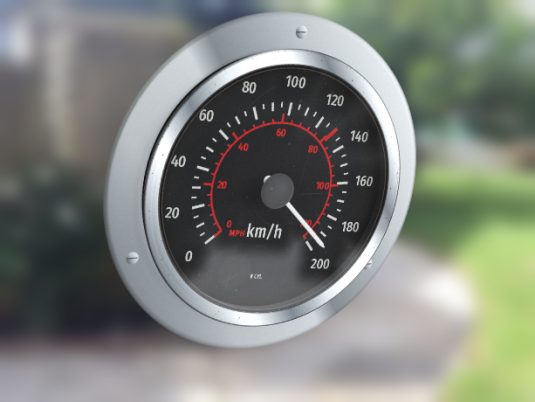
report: 195 (km/h)
